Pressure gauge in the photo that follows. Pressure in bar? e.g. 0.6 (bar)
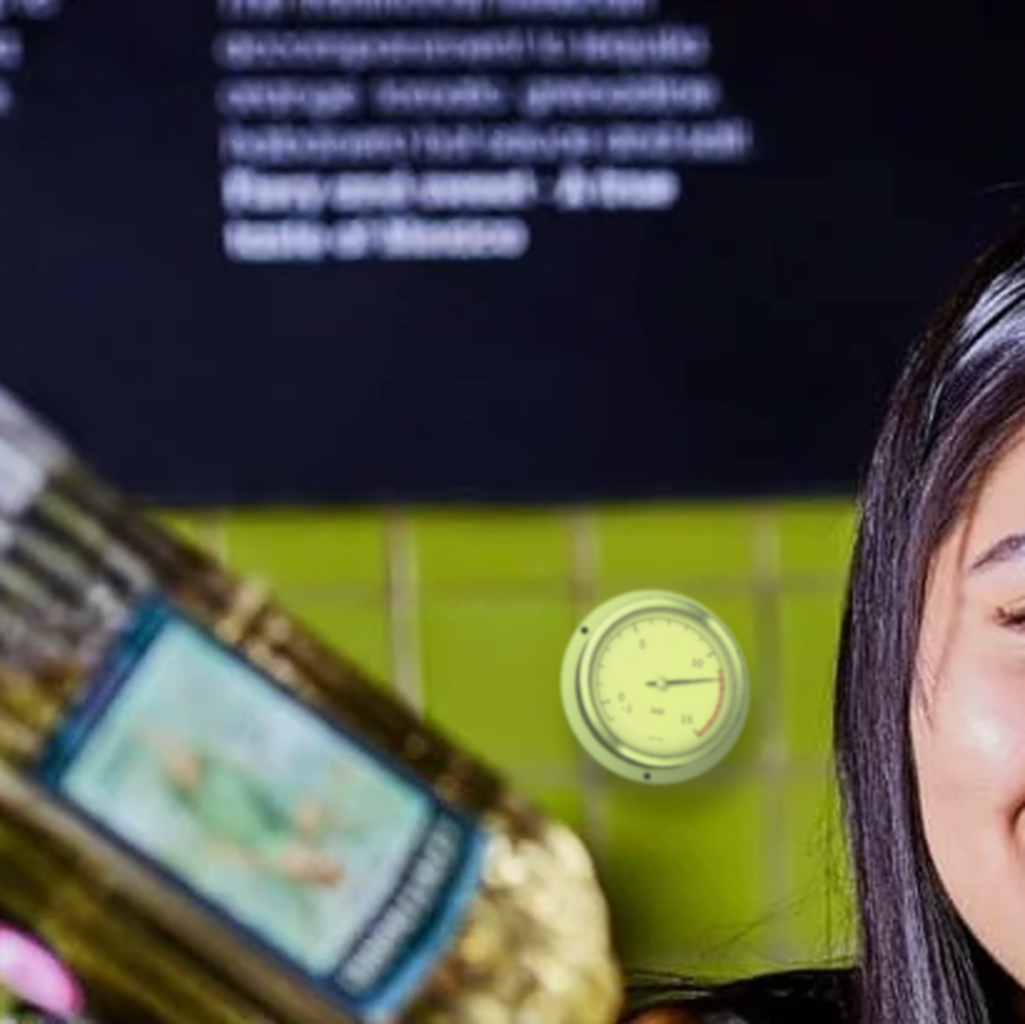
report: 11.5 (bar)
